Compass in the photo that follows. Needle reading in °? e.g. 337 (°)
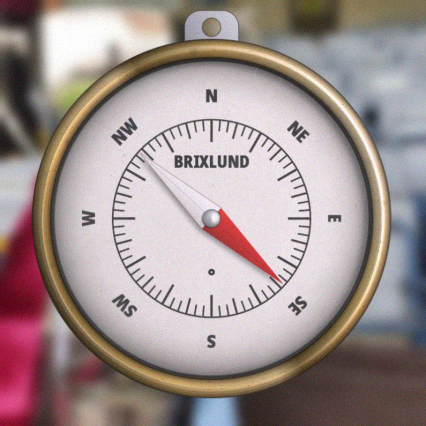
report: 132.5 (°)
